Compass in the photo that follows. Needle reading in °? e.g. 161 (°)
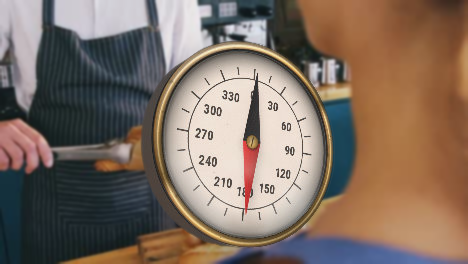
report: 180 (°)
